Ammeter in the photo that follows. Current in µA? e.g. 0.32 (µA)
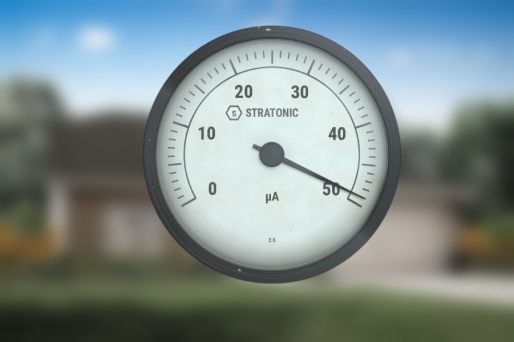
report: 49 (µA)
